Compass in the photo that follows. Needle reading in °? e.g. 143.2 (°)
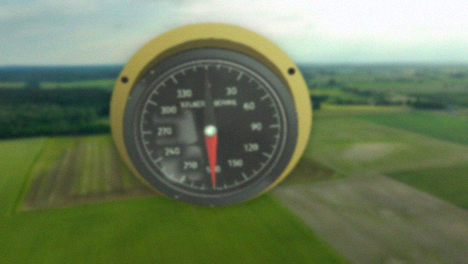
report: 180 (°)
